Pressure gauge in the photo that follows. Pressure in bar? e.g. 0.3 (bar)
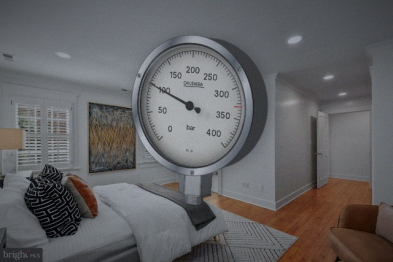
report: 100 (bar)
